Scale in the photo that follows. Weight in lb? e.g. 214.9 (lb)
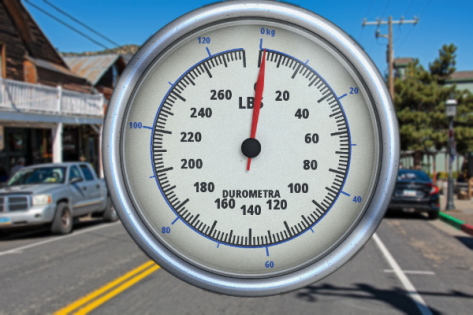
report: 2 (lb)
